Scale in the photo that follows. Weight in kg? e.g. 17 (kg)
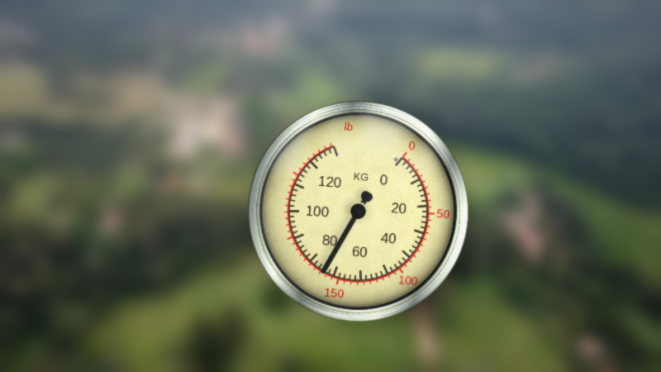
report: 74 (kg)
